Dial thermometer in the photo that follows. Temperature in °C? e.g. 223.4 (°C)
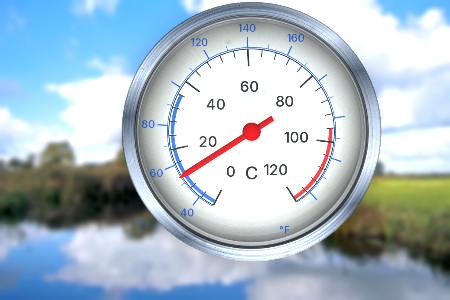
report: 12 (°C)
